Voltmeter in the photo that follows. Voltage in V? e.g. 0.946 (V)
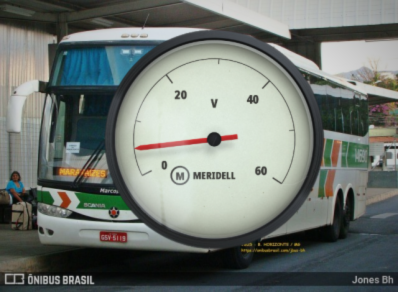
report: 5 (V)
